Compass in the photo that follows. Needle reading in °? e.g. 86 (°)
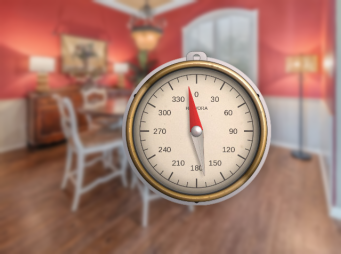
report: 350 (°)
